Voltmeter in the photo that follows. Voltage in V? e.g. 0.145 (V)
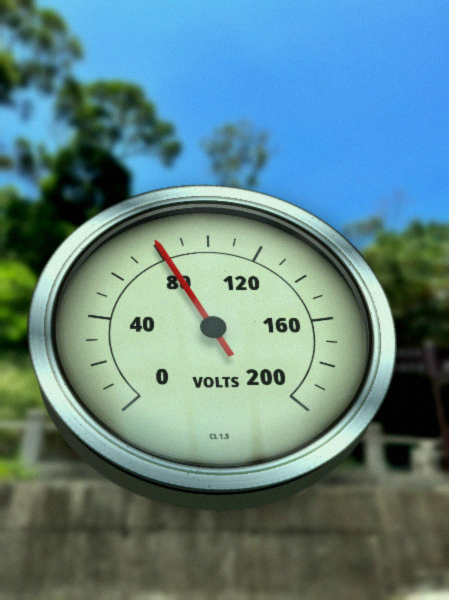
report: 80 (V)
